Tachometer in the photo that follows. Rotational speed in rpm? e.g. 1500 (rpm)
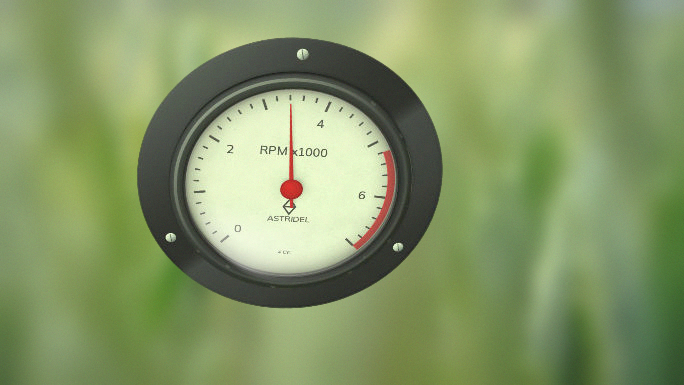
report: 3400 (rpm)
